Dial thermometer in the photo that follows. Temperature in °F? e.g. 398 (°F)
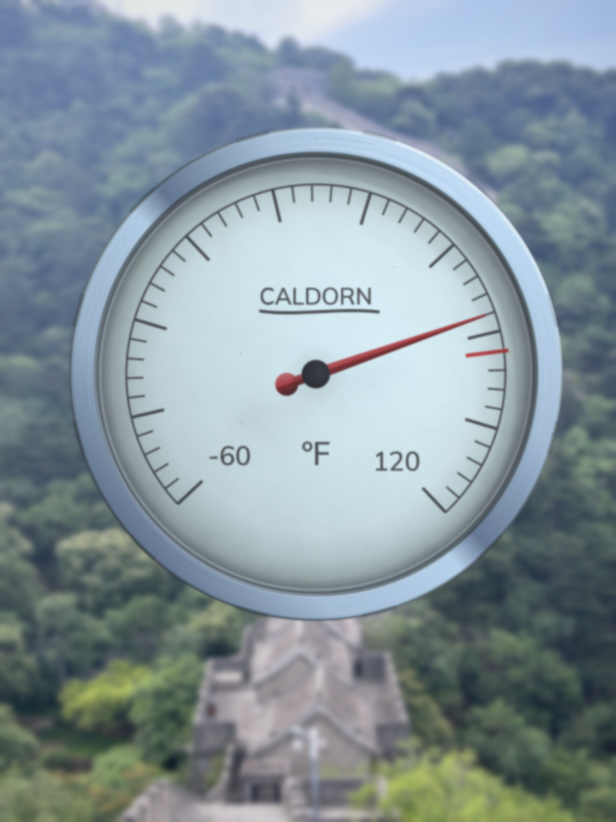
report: 76 (°F)
